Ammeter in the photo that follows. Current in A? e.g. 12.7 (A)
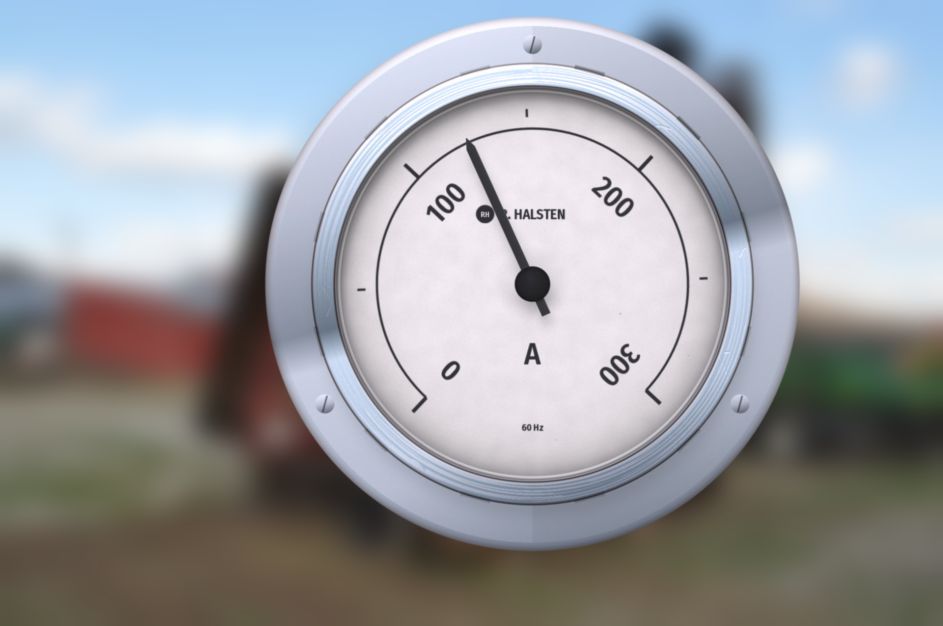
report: 125 (A)
